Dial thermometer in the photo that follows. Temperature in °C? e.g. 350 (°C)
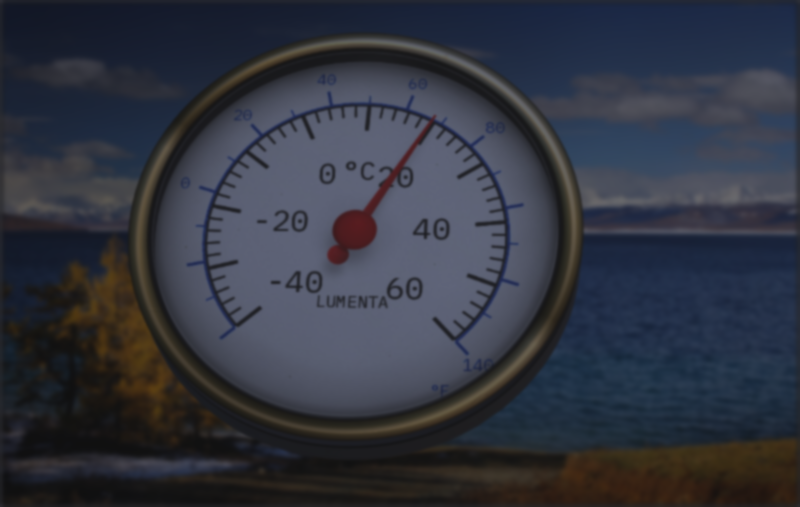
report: 20 (°C)
